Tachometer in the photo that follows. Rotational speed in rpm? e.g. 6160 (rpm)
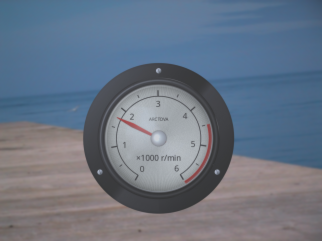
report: 1750 (rpm)
